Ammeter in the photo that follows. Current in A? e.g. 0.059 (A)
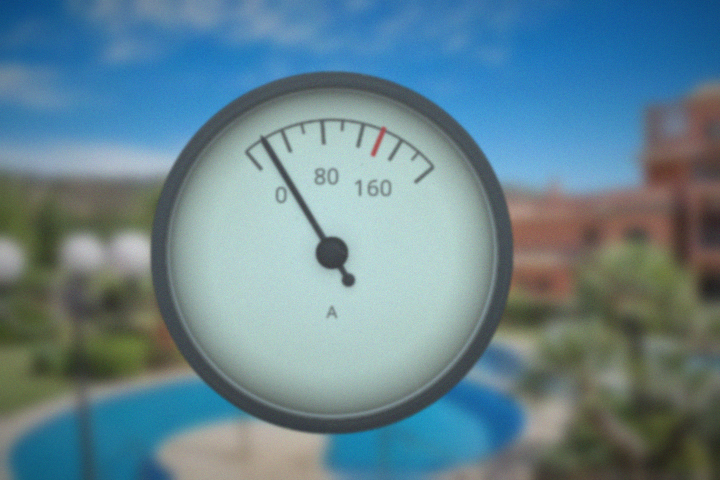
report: 20 (A)
